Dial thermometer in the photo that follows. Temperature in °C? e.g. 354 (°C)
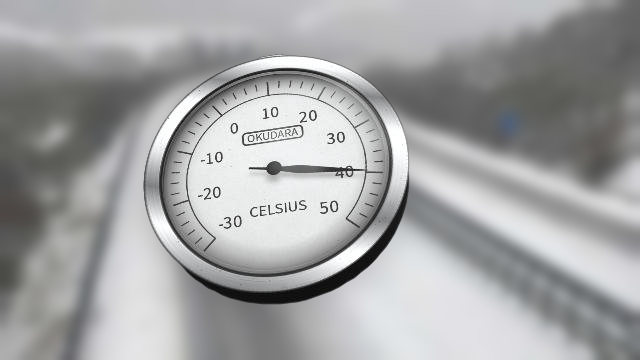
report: 40 (°C)
